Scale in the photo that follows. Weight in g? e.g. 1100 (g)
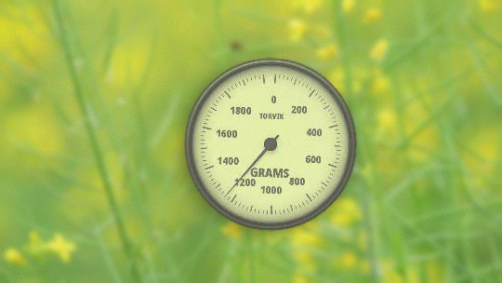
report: 1240 (g)
